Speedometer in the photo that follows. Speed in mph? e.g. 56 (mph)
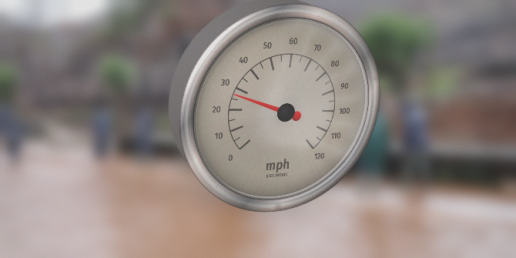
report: 27.5 (mph)
